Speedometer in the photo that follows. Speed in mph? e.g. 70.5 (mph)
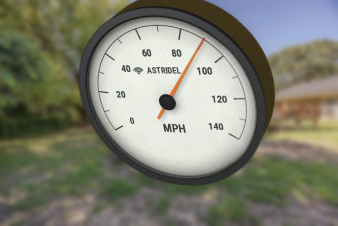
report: 90 (mph)
